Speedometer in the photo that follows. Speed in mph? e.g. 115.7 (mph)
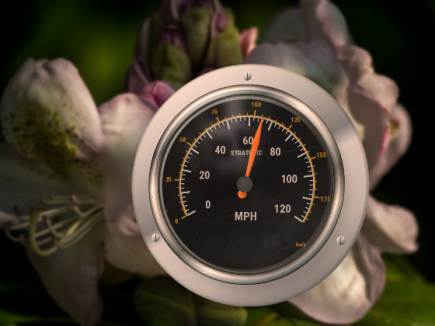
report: 66 (mph)
